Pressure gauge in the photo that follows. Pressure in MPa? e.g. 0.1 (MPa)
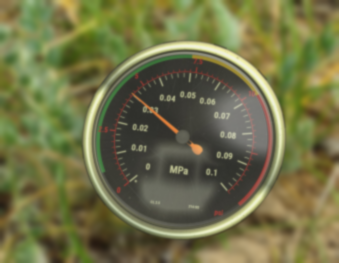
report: 0.03 (MPa)
